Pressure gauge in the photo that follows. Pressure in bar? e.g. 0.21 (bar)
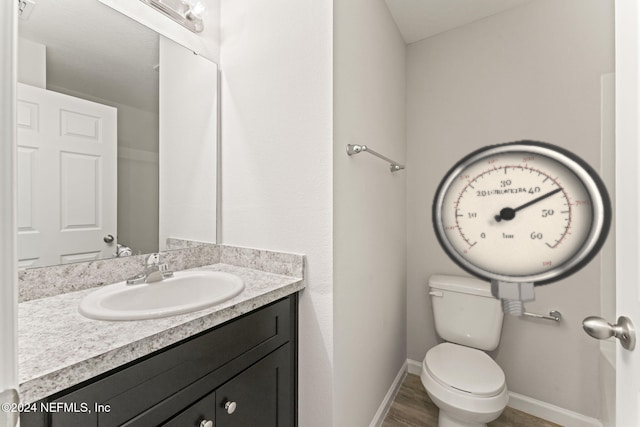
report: 44 (bar)
